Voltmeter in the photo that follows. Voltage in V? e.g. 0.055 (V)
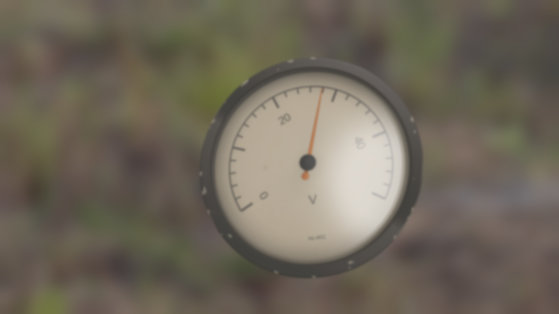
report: 28 (V)
